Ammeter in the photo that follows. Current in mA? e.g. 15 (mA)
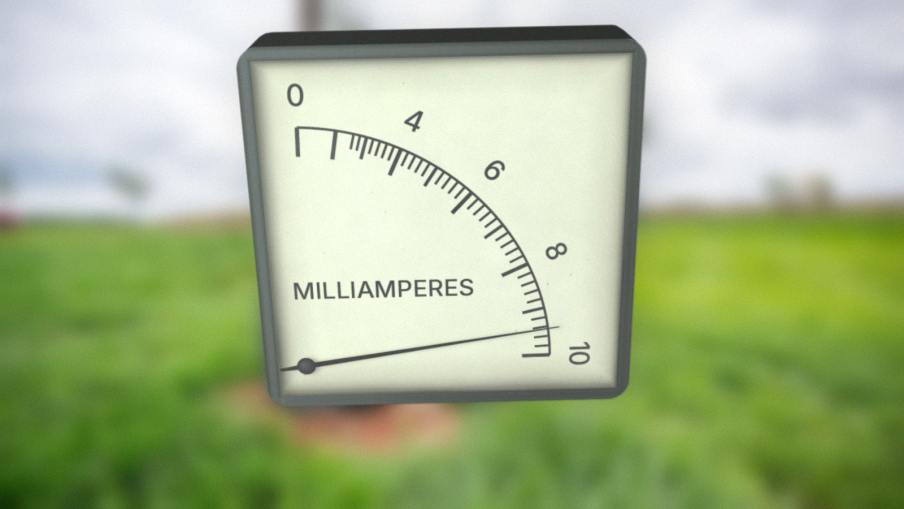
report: 9.4 (mA)
